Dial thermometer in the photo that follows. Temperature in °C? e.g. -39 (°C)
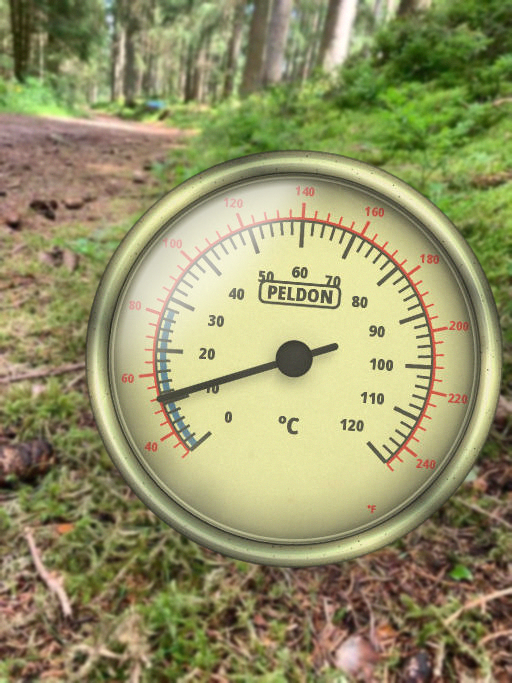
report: 11 (°C)
